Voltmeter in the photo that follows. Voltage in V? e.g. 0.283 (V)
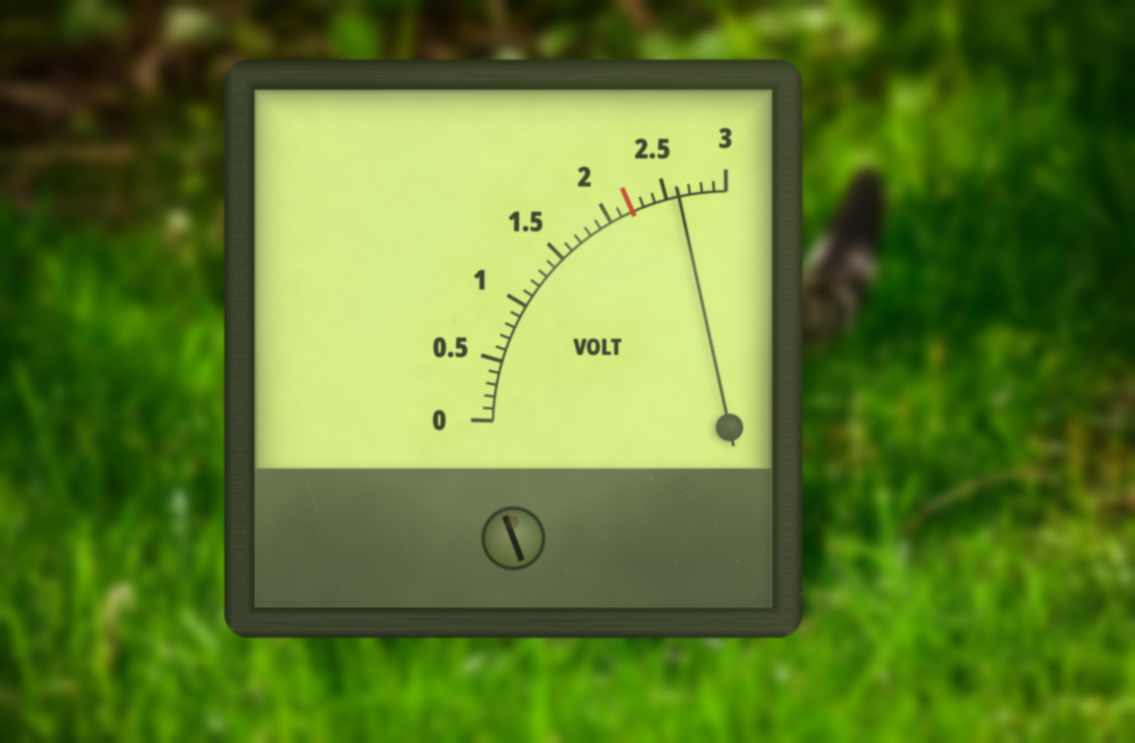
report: 2.6 (V)
